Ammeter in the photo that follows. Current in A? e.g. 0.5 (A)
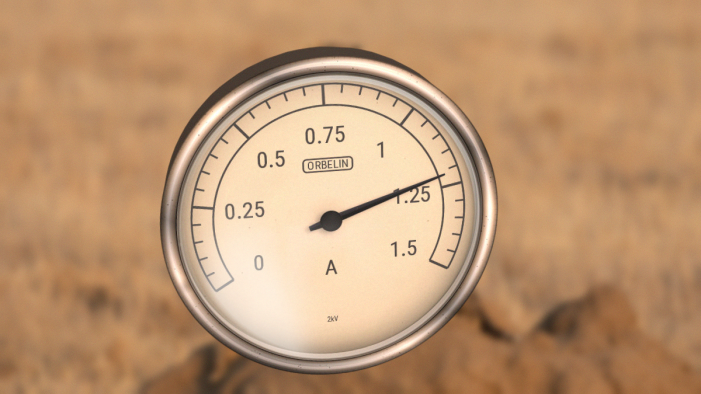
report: 1.2 (A)
